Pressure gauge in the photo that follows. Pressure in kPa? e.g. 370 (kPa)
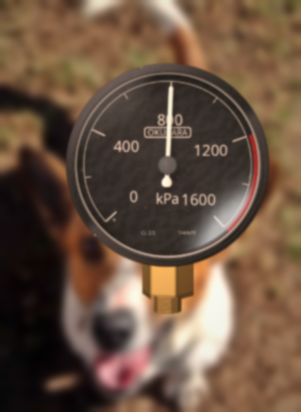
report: 800 (kPa)
